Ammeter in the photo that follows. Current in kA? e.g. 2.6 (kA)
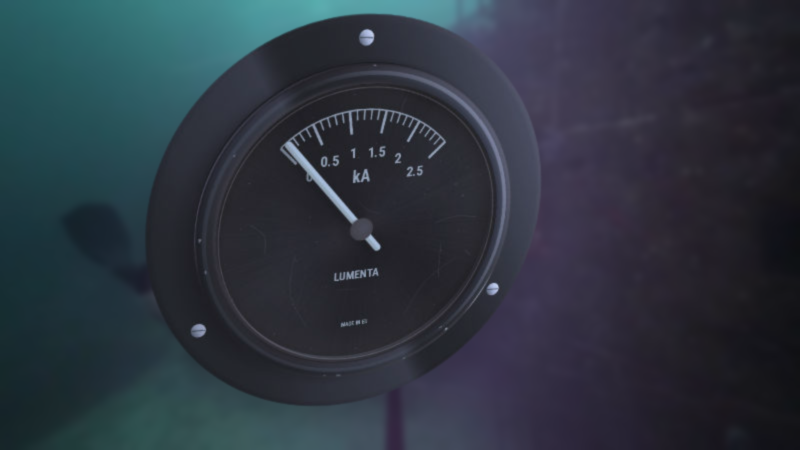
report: 0.1 (kA)
